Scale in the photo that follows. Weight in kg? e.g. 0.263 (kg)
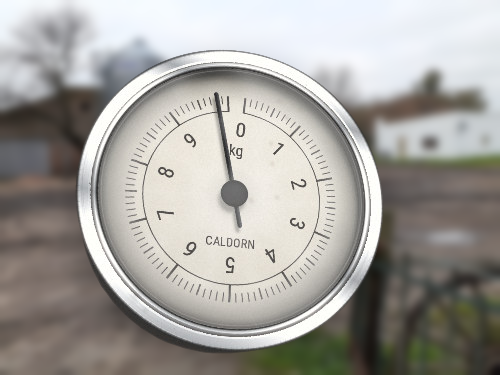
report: 9.8 (kg)
